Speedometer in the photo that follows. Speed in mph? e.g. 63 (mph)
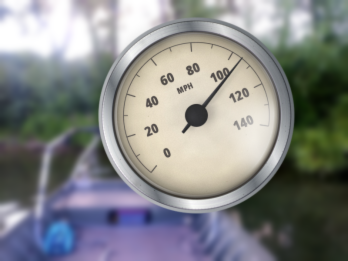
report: 105 (mph)
